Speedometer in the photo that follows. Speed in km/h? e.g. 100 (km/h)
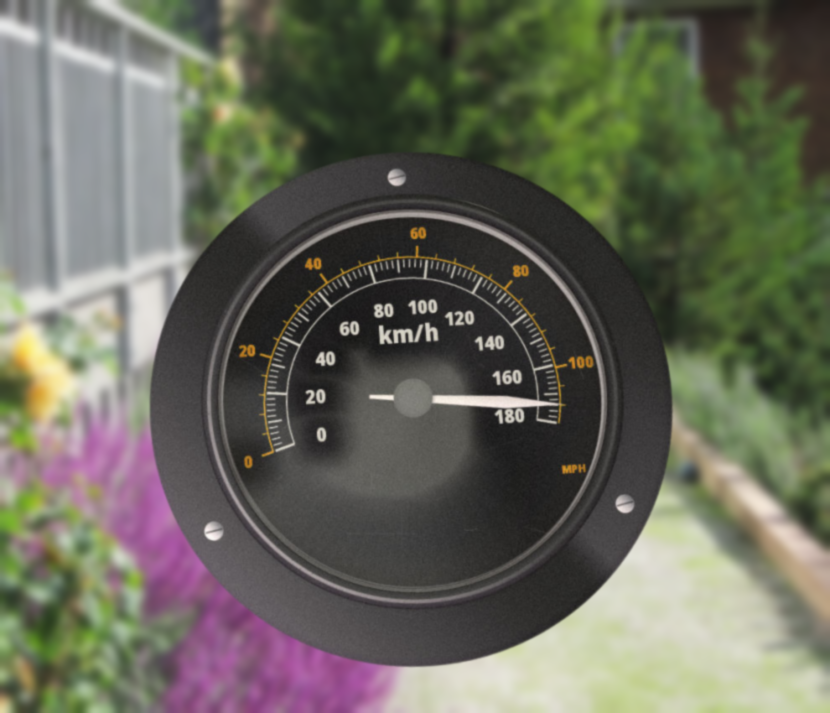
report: 174 (km/h)
